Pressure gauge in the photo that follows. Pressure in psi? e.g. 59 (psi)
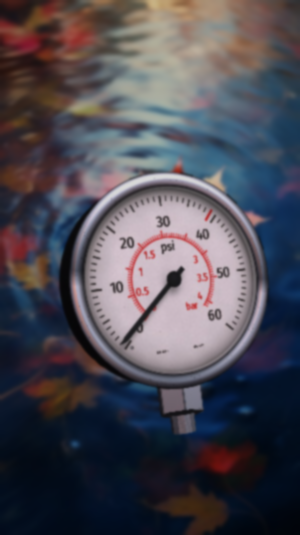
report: 1 (psi)
